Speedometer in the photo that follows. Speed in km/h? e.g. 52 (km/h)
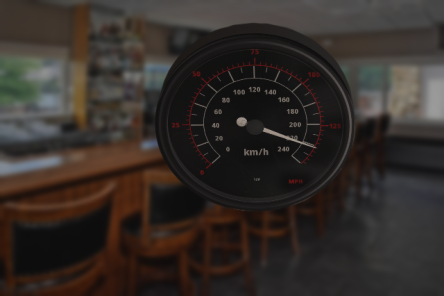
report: 220 (km/h)
